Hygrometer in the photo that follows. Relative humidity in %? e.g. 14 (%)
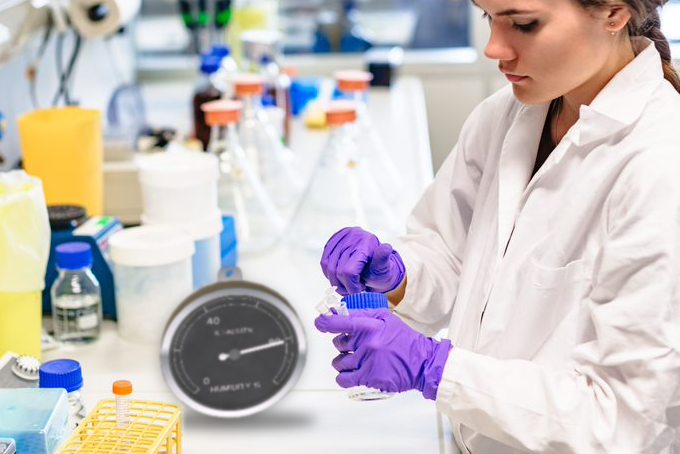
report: 80 (%)
